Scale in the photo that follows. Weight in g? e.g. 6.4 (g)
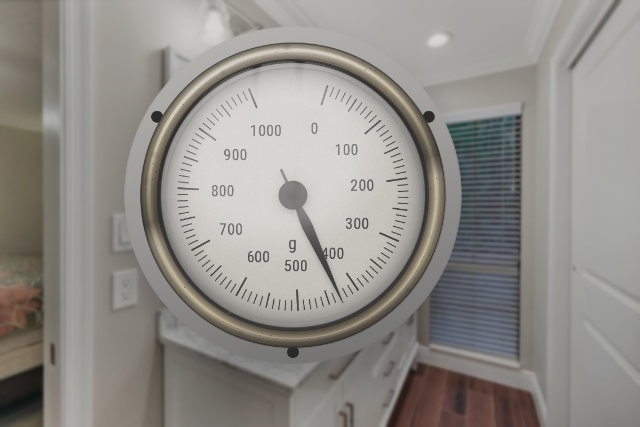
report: 430 (g)
